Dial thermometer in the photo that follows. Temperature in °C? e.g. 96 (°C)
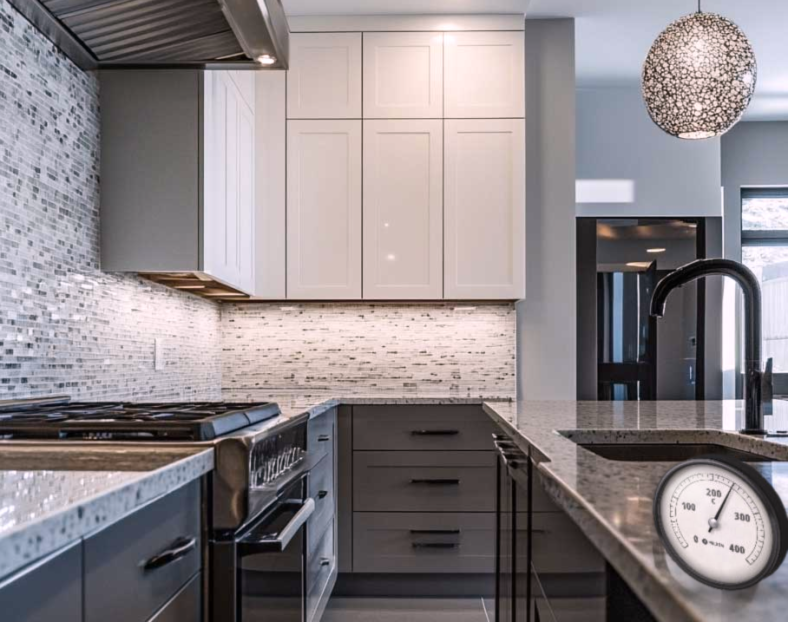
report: 240 (°C)
